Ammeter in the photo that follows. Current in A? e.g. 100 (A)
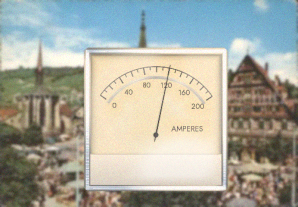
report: 120 (A)
